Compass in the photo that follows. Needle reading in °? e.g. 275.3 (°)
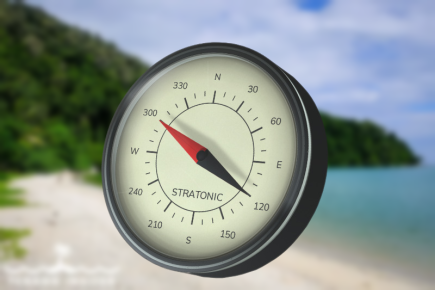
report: 300 (°)
